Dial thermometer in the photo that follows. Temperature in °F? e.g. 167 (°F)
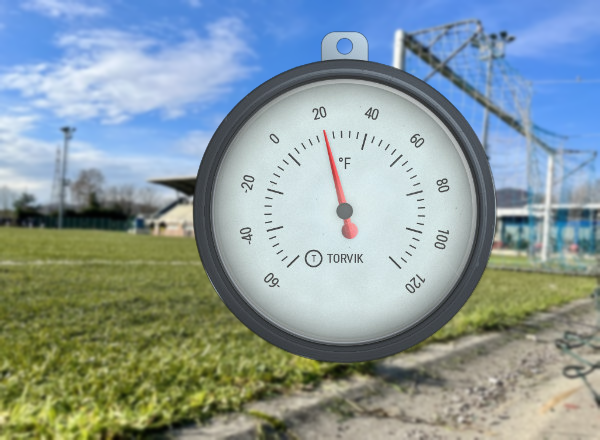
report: 20 (°F)
